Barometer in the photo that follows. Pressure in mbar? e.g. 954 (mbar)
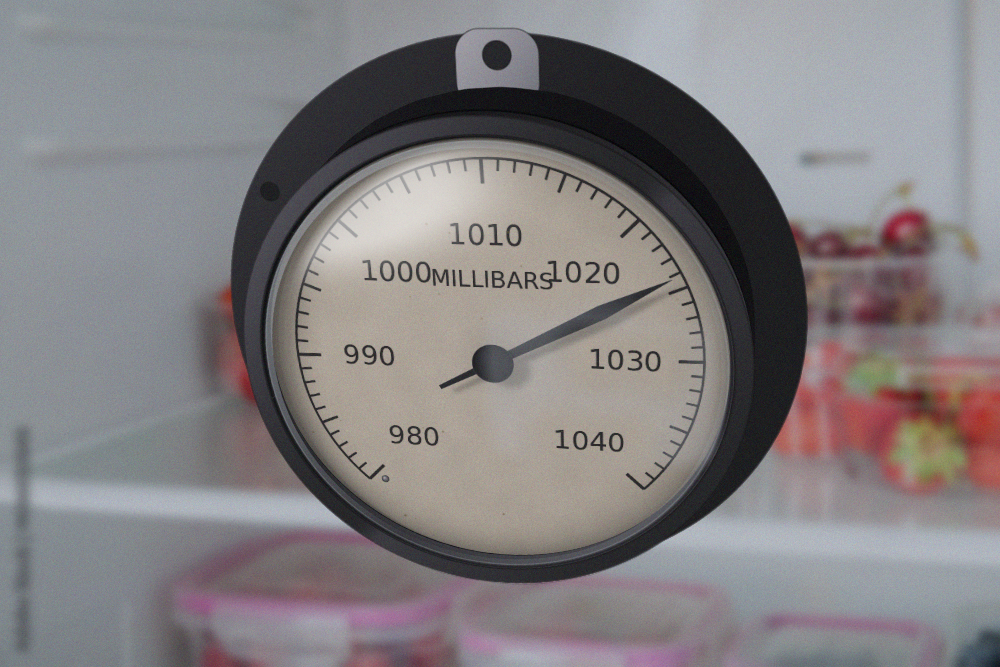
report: 1024 (mbar)
